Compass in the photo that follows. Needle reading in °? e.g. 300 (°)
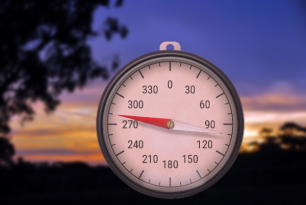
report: 280 (°)
